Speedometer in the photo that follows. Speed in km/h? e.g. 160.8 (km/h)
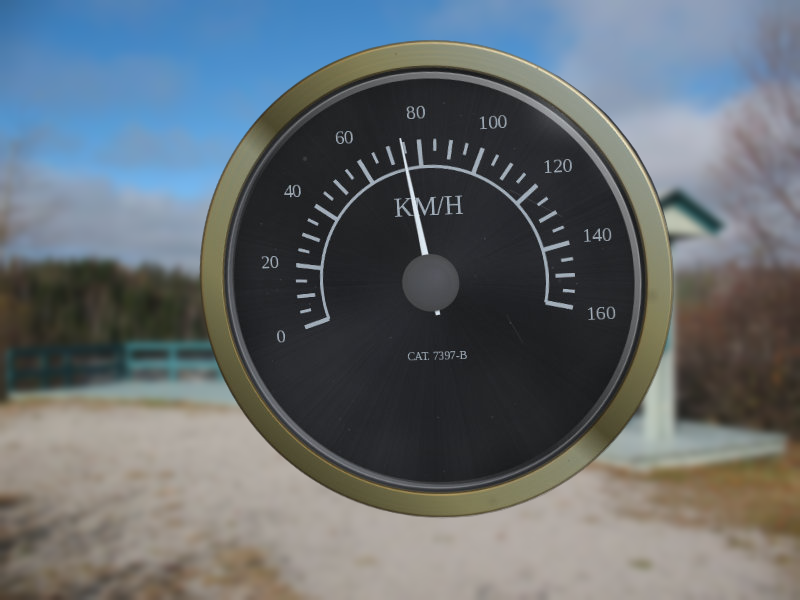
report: 75 (km/h)
